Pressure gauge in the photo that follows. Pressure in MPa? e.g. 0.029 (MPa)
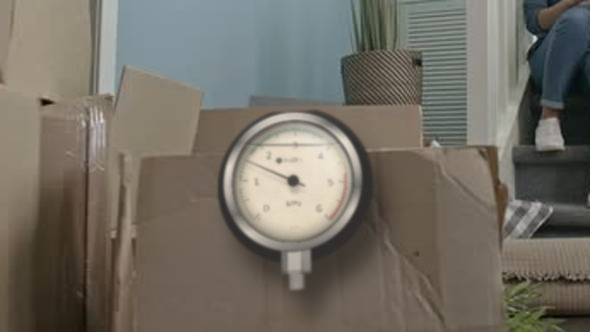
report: 1.5 (MPa)
